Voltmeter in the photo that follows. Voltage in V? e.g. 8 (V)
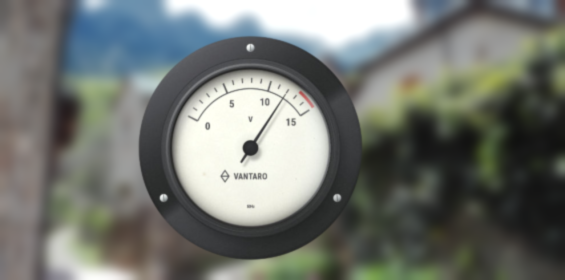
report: 12 (V)
